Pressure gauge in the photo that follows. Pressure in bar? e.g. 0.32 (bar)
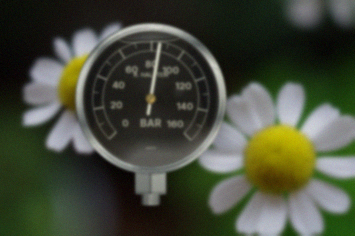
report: 85 (bar)
